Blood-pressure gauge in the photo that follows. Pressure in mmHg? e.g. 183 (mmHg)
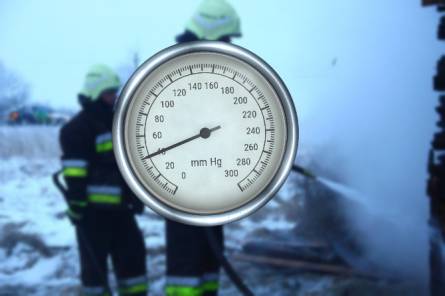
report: 40 (mmHg)
